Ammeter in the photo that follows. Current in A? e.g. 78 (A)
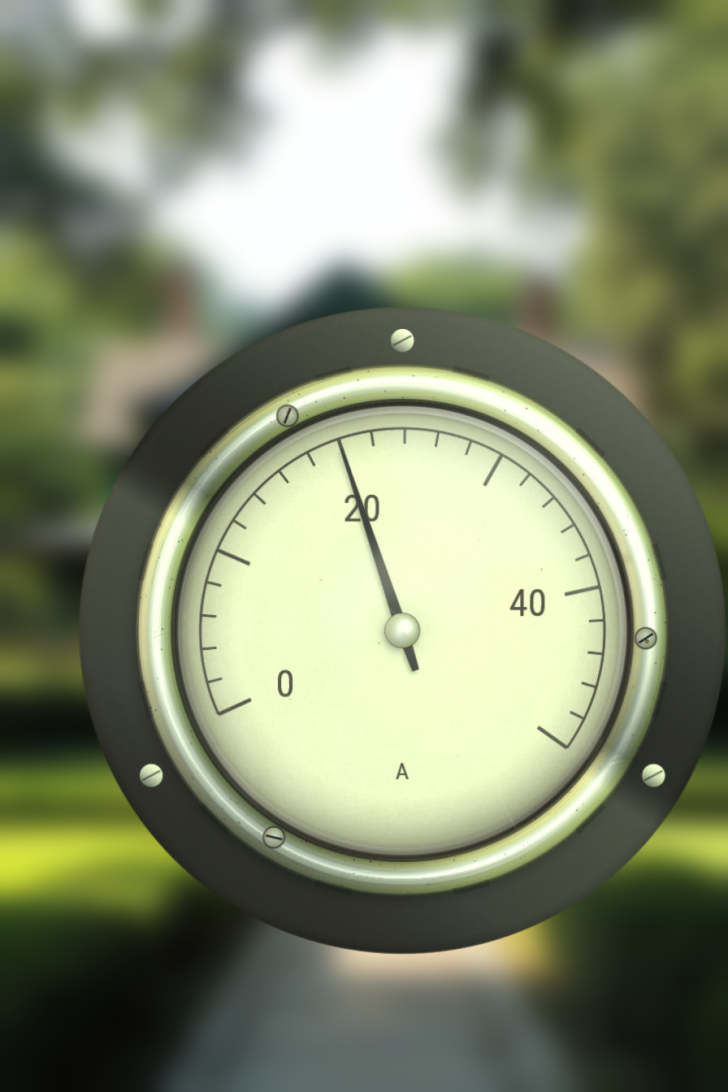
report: 20 (A)
